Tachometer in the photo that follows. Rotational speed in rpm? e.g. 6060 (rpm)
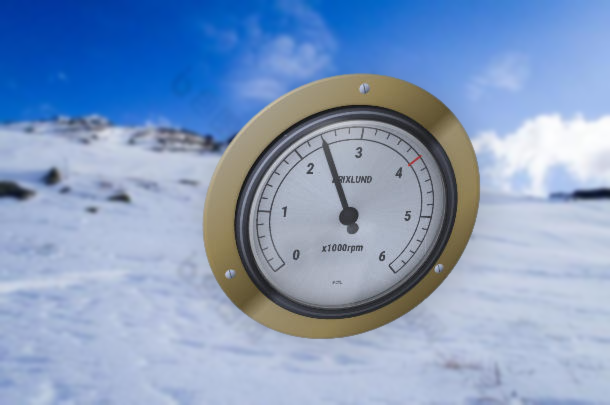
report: 2400 (rpm)
